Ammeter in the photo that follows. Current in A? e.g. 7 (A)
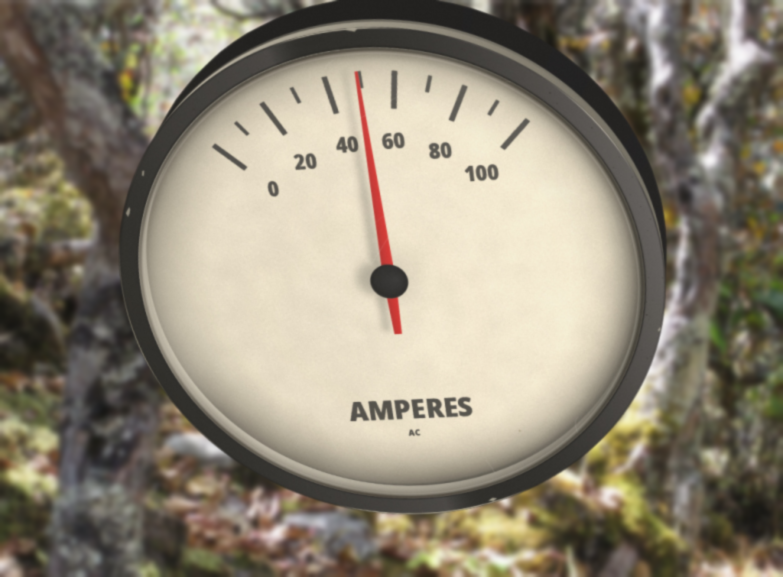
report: 50 (A)
